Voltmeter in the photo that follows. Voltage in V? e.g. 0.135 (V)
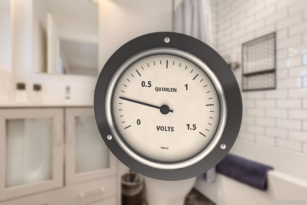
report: 0.25 (V)
